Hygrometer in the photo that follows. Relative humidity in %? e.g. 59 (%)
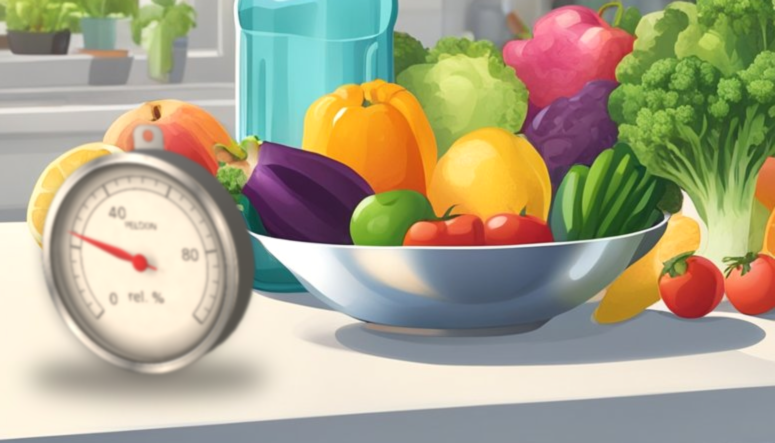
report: 24 (%)
